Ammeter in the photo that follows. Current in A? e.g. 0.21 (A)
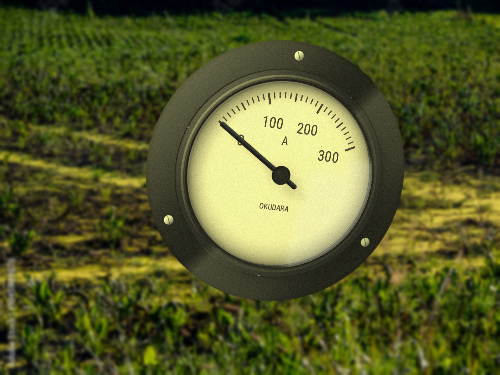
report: 0 (A)
